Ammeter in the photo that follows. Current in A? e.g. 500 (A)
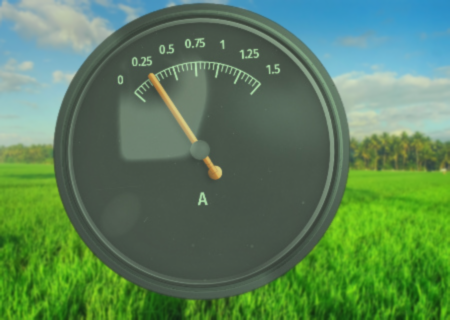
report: 0.25 (A)
